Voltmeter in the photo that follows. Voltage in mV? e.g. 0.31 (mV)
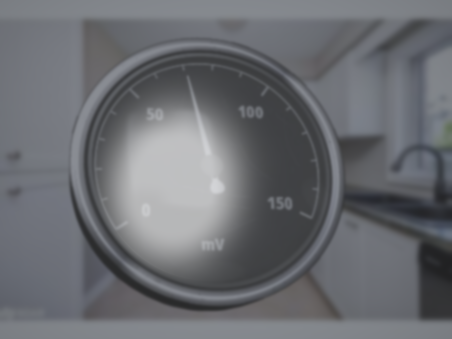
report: 70 (mV)
